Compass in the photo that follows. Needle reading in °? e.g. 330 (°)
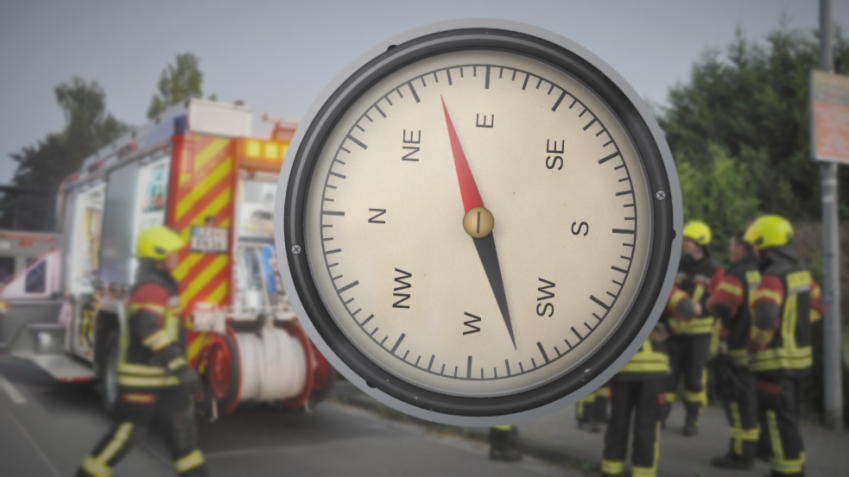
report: 70 (°)
